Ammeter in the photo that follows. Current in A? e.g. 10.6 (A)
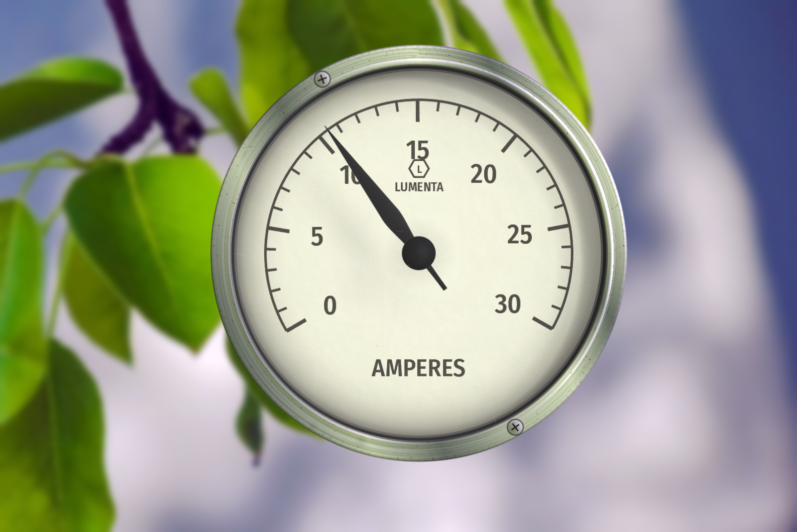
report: 10.5 (A)
